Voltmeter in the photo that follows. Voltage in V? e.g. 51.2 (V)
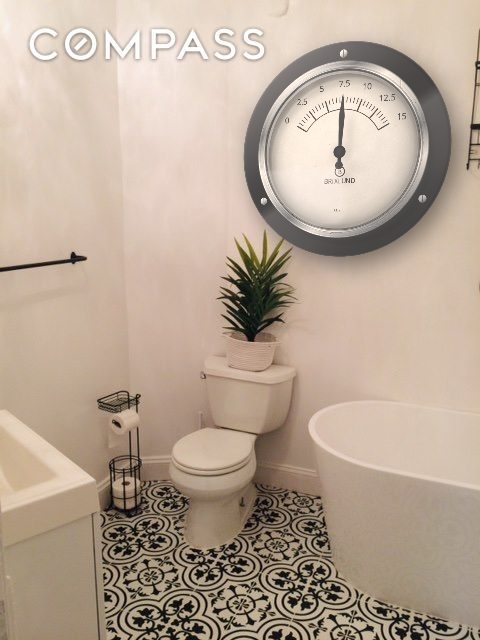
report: 7.5 (V)
